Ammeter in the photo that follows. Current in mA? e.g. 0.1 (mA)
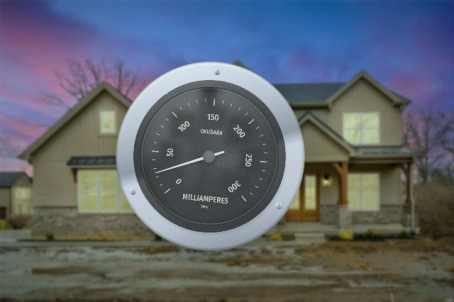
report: 25 (mA)
